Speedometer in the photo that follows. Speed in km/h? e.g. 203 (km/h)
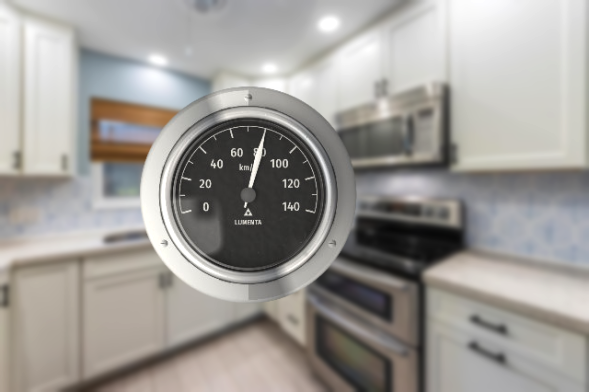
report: 80 (km/h)
